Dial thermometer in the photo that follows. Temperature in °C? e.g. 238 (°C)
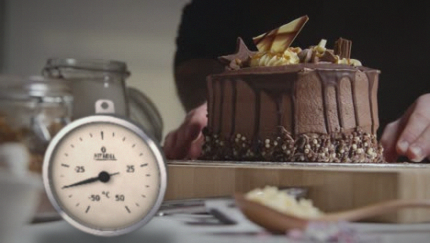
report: -35 (°C)
